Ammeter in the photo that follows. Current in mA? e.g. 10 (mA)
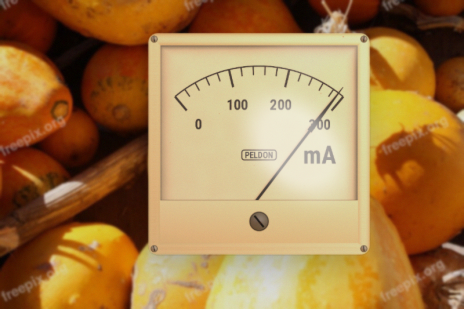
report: 290 (mA)
